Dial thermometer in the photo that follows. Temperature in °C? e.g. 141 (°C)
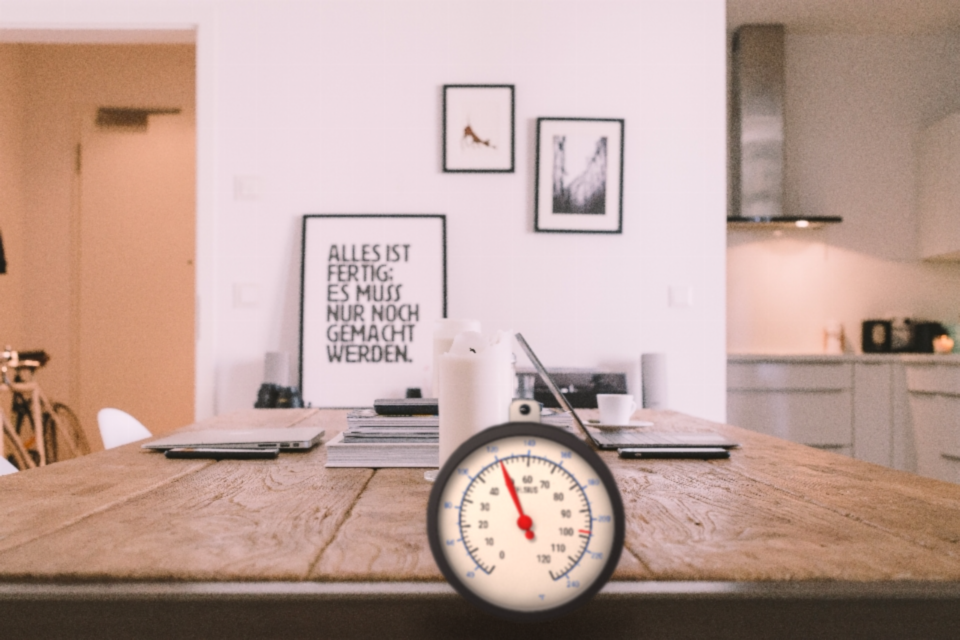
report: 50 (°C)
